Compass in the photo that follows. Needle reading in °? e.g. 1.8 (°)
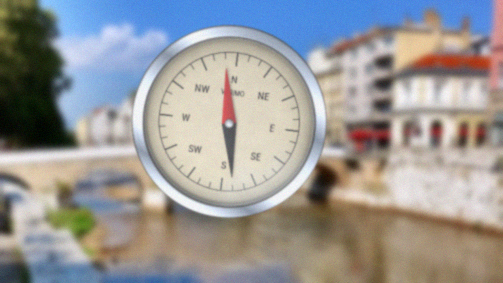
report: 350 (°)
